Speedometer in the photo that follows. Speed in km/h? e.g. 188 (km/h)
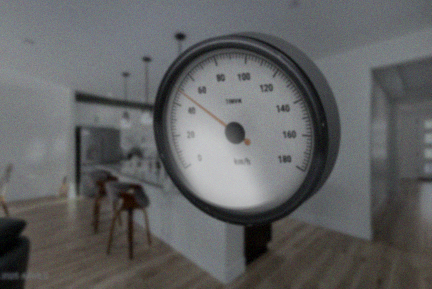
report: 50 (km/h)
